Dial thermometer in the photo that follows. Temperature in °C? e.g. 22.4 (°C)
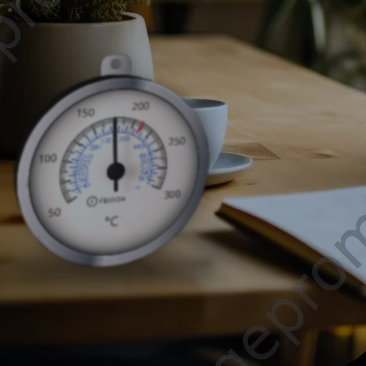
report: 175 (°C)
